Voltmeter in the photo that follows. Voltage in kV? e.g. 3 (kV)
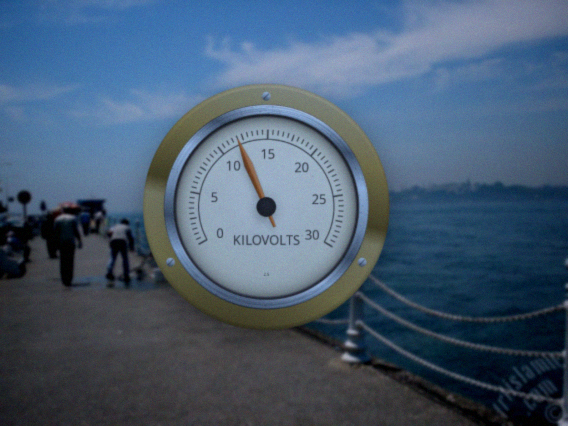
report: 12 (kV)
